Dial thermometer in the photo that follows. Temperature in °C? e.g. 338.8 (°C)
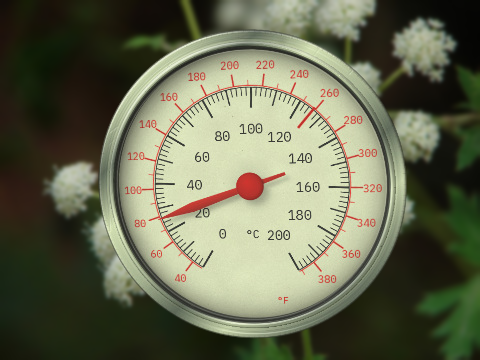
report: 26 (°C)
